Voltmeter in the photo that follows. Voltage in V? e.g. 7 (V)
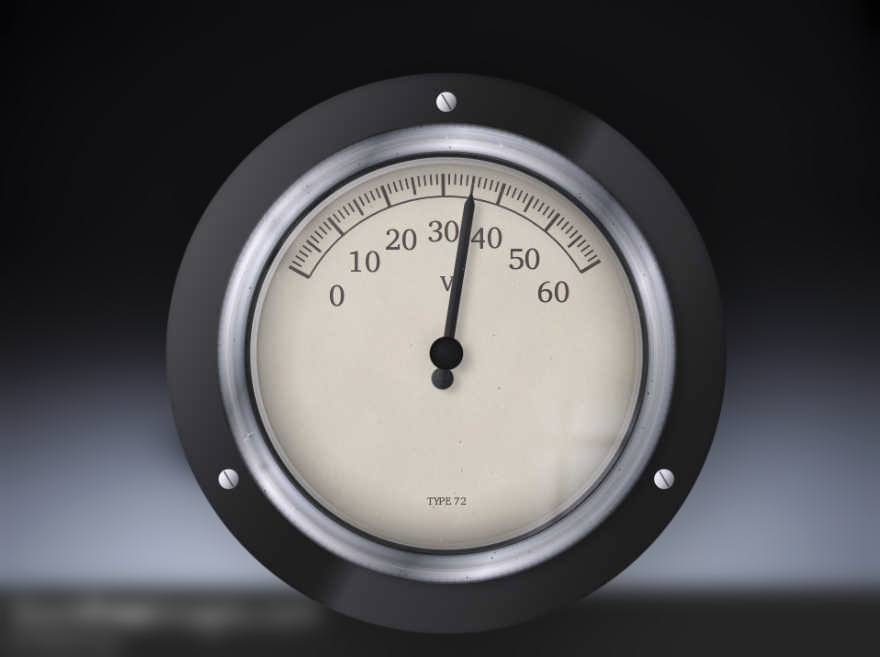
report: 35 (V)
